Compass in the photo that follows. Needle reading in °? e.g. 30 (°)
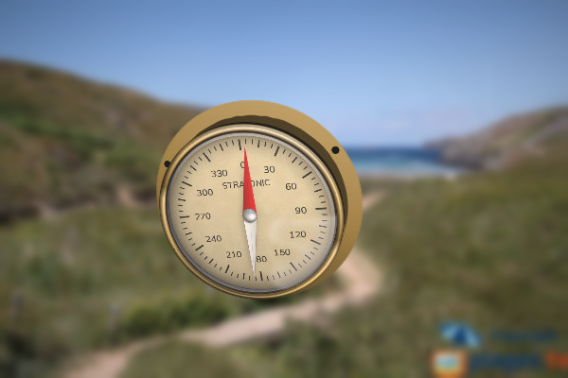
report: 5 (°)
